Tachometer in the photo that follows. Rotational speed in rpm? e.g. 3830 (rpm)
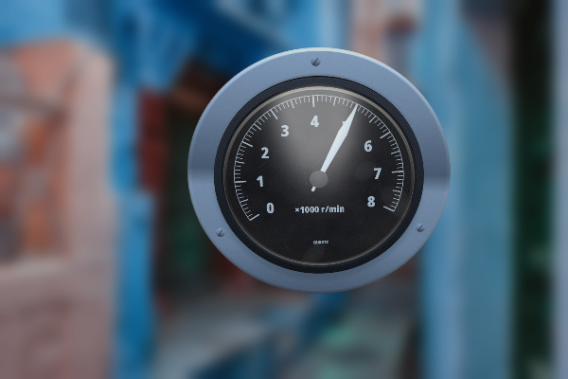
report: 5000 (rpm)
